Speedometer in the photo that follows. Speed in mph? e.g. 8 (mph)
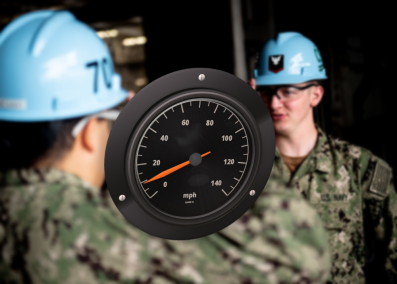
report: 10 (mph)
